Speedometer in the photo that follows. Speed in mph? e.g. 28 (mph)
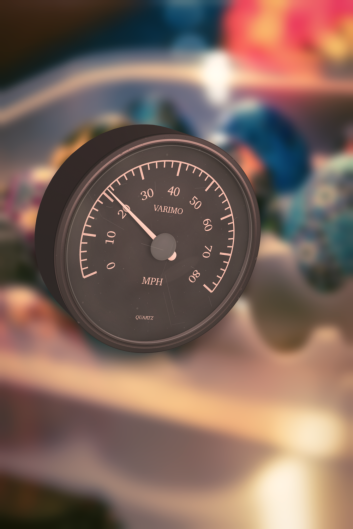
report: 21 (mph)
